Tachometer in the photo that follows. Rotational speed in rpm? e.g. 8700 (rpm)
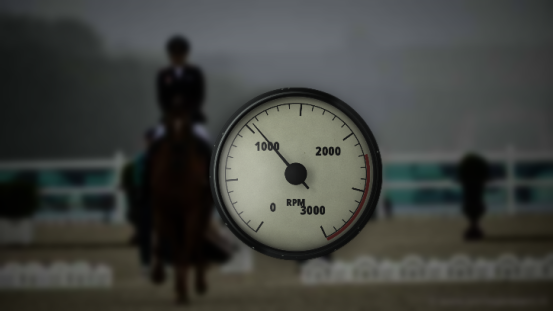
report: 1050 (rpm)
